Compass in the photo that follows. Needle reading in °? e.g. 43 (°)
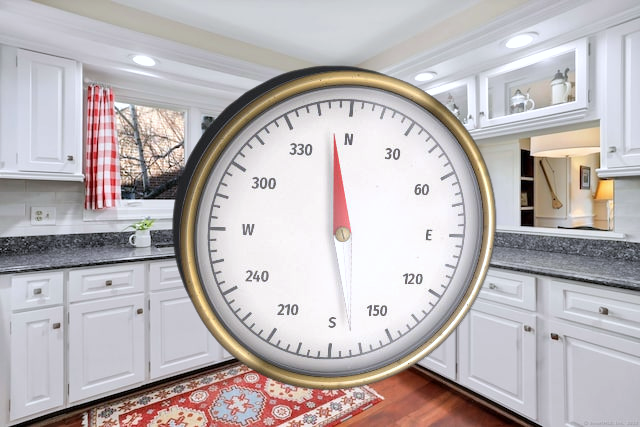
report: 350 (°)
